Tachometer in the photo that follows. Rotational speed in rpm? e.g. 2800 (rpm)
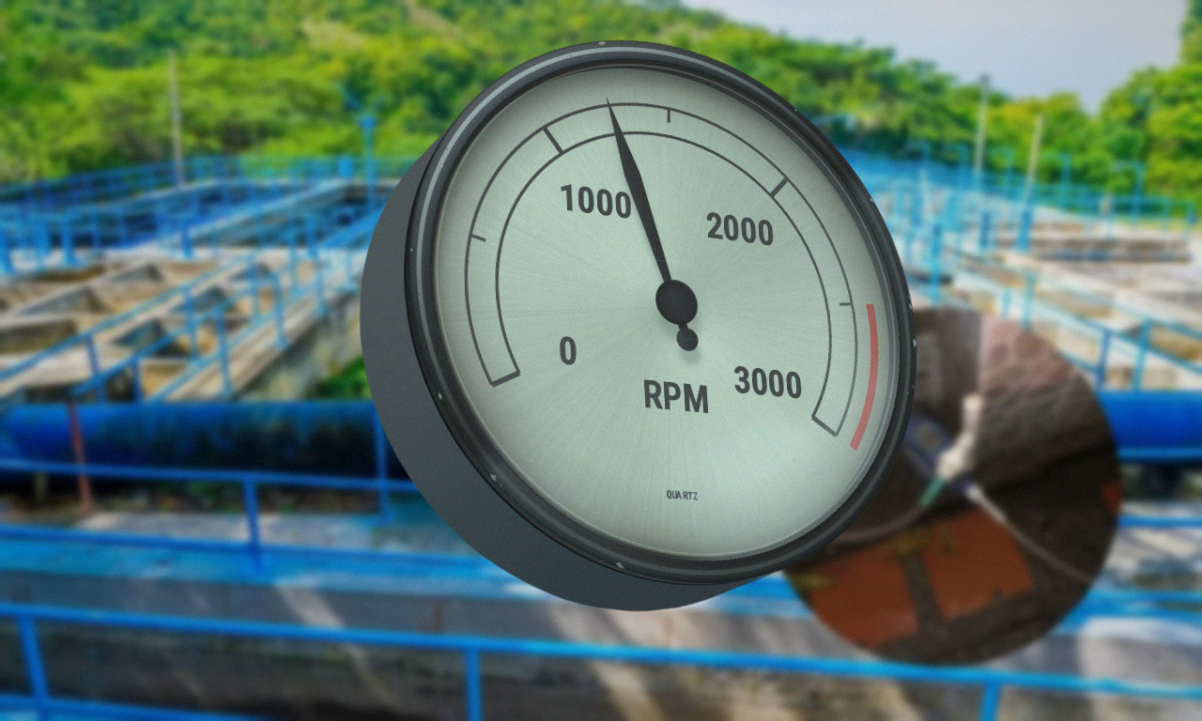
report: 1250 (rpm)
